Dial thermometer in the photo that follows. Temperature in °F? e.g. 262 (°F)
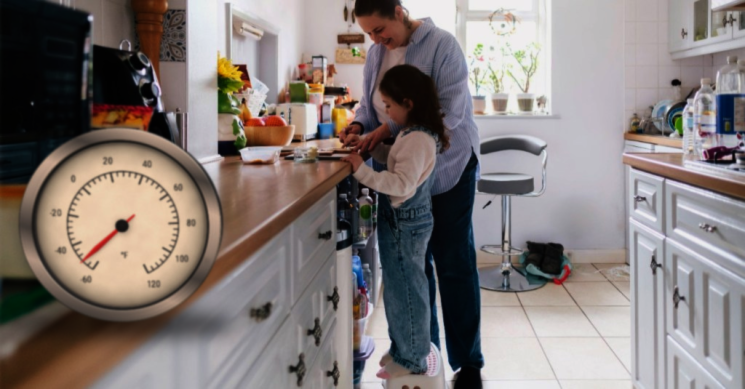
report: -52 (°F)
